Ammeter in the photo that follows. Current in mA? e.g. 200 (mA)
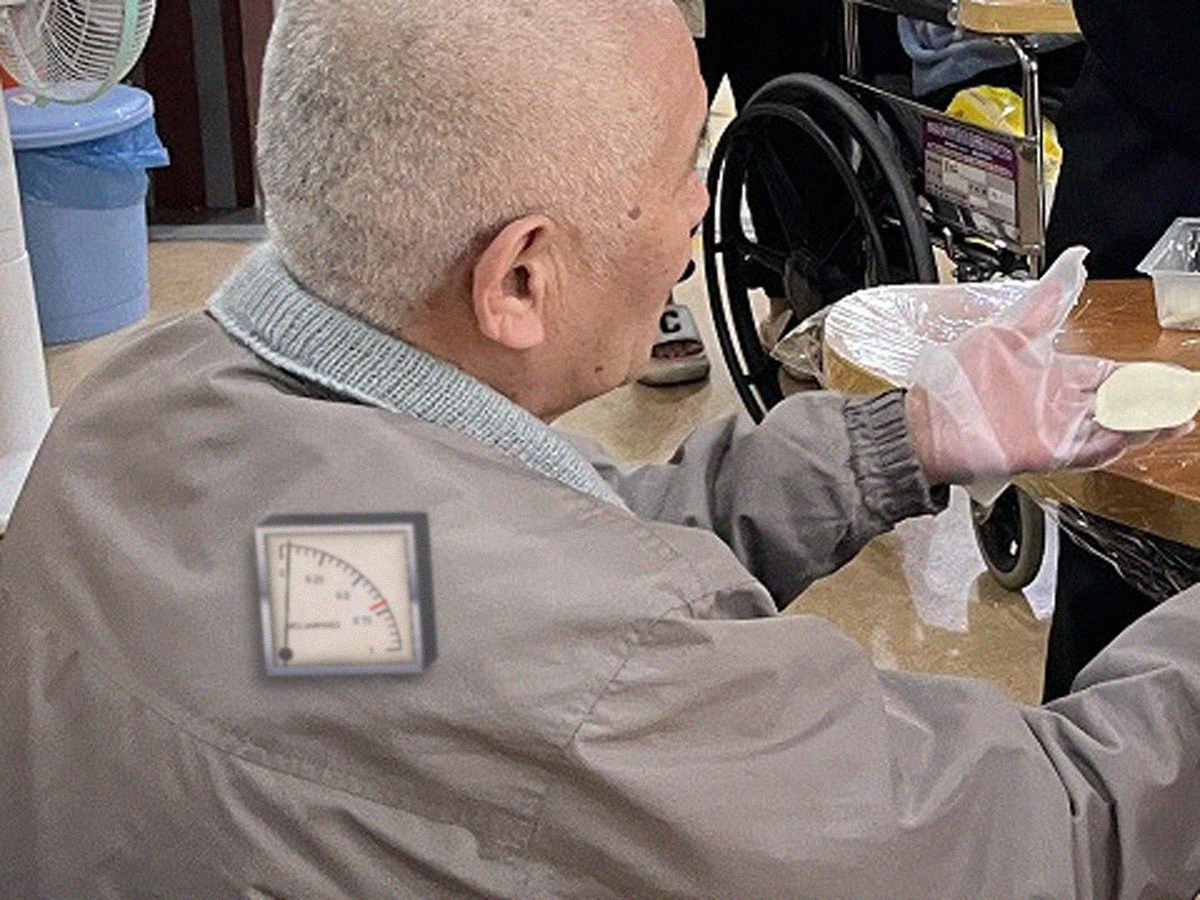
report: 0.05 (mA)
